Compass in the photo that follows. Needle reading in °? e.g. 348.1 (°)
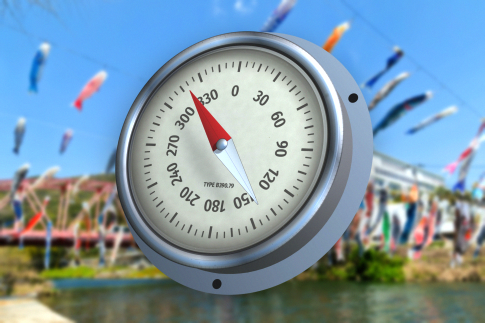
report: 320 (°)
